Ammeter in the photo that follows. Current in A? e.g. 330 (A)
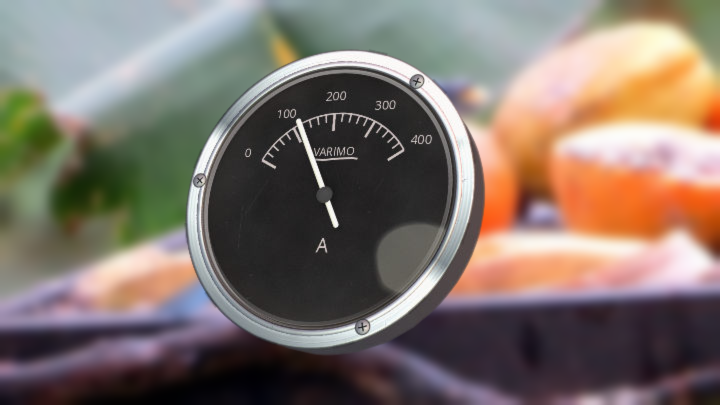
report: 120 (A)
